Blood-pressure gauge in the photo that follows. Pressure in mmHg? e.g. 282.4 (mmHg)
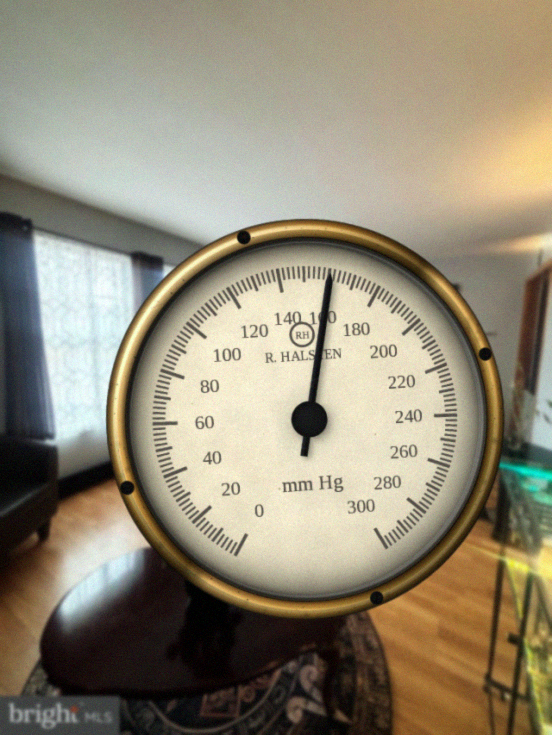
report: 160 (mmHg)
